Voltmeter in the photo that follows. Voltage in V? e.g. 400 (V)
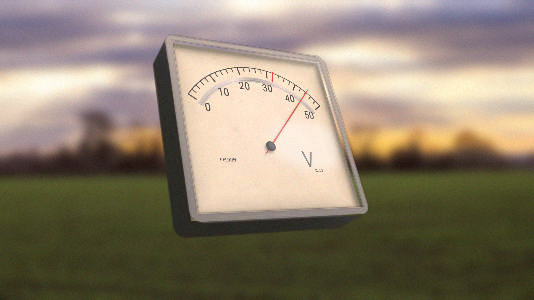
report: 44 (V)
